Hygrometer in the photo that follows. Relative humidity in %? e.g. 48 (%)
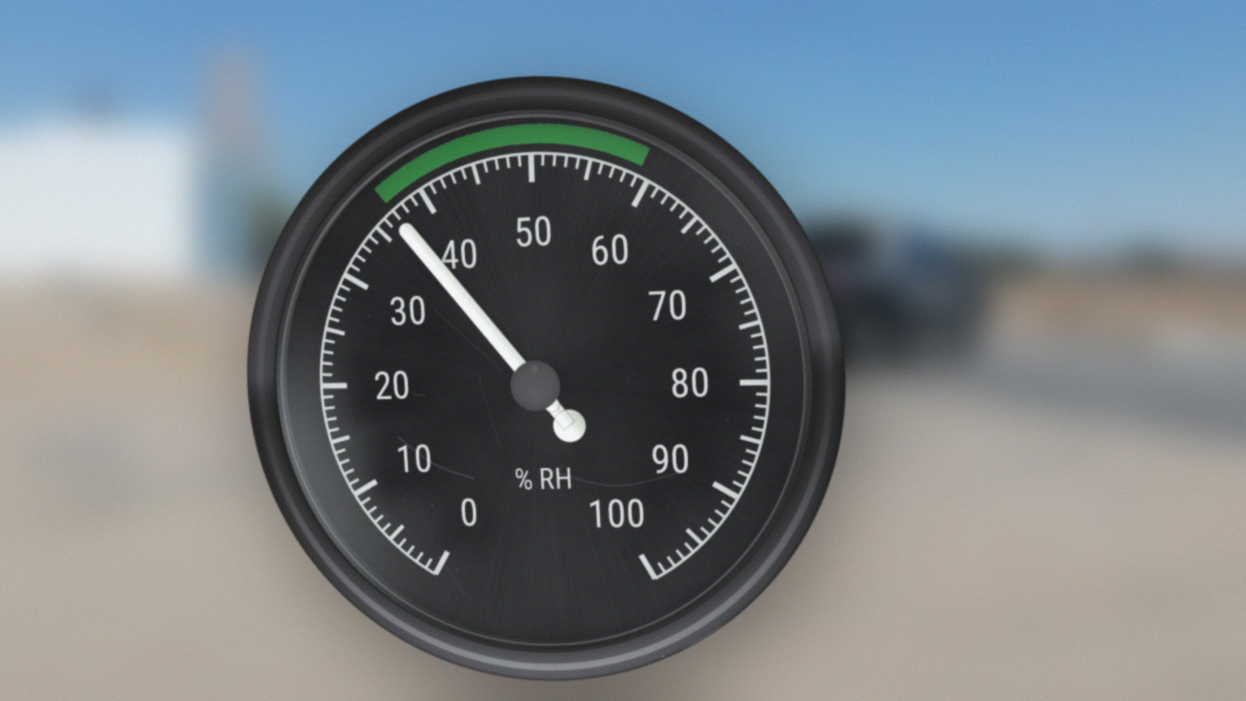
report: 37 (%)
